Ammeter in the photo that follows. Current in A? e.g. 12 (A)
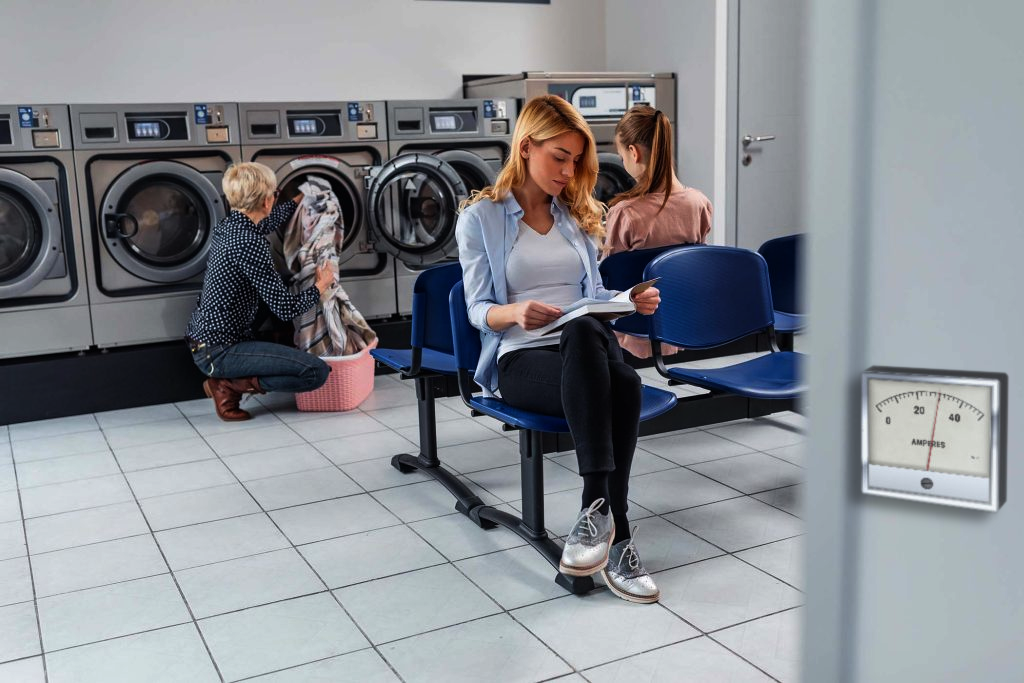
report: 30 (A)
